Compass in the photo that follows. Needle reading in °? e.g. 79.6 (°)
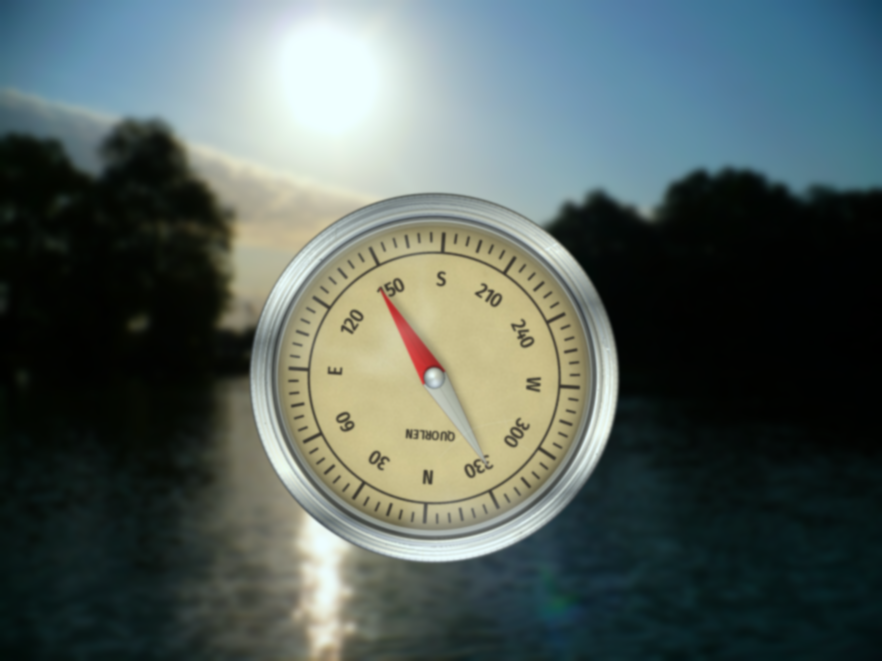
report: 145 (°)
